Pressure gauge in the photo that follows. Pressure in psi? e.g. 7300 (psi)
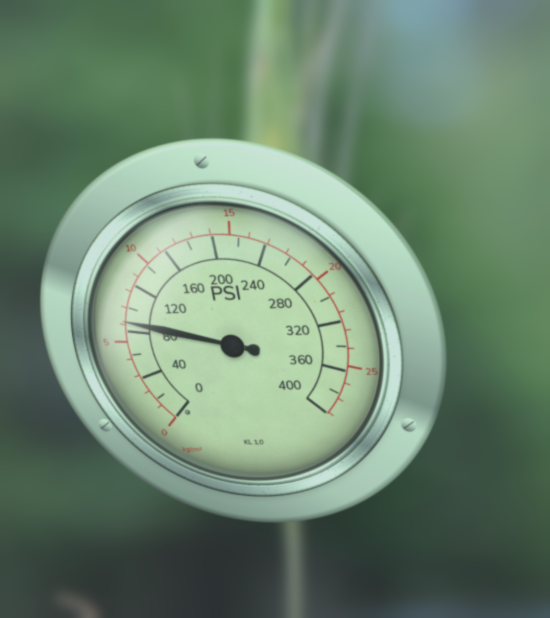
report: 90 (psi)
